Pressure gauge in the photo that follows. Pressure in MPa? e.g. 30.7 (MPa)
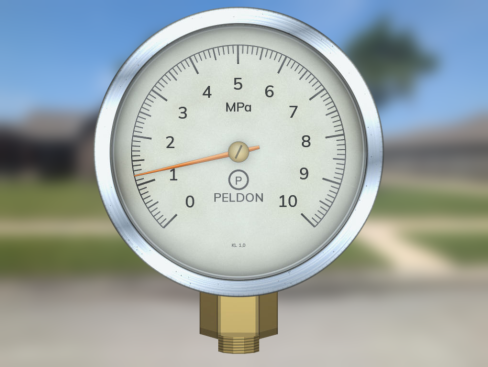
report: 1.2 (MPa)
